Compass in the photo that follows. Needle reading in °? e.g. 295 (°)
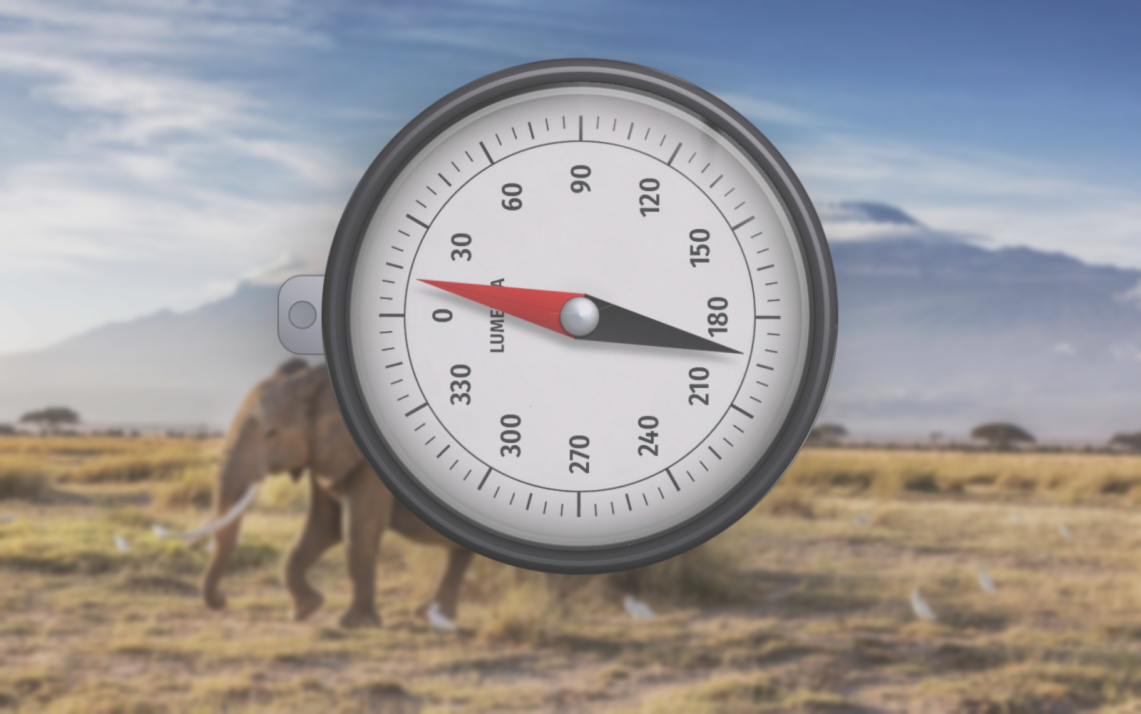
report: 12.5 (°)
